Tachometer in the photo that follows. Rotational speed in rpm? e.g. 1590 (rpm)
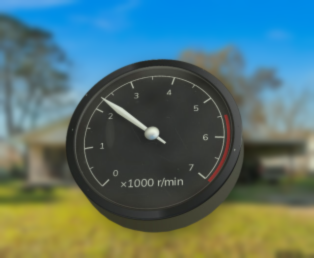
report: 2250 (rpm)
